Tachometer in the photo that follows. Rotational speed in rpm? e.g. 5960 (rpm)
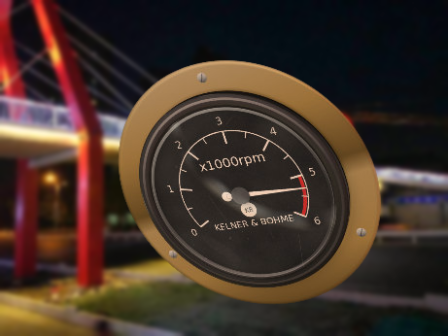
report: 5250 (rpm)
